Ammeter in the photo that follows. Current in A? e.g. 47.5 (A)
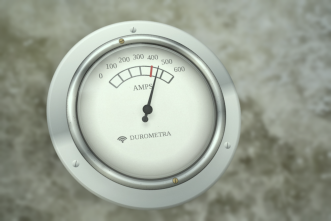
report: 450 (A)
